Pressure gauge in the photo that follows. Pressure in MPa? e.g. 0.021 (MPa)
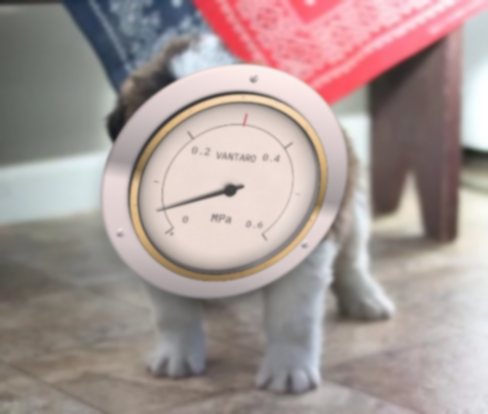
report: 0.05 (MPa)
